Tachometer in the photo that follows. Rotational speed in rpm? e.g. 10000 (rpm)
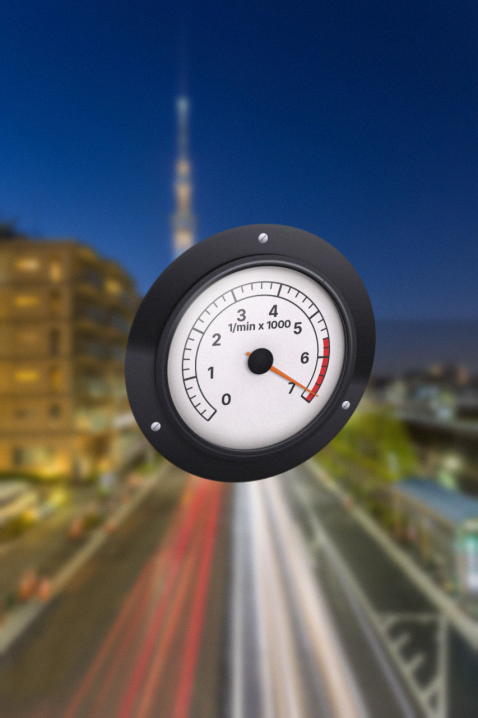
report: 6800 (rpm)
